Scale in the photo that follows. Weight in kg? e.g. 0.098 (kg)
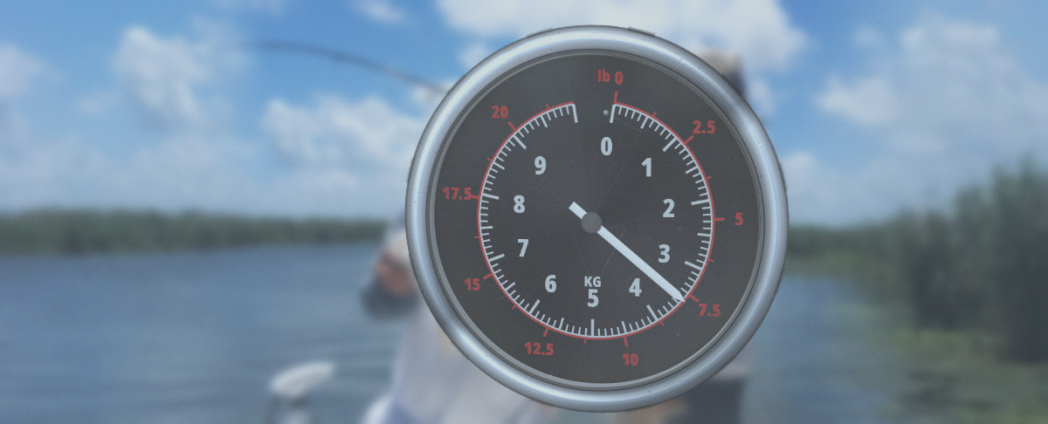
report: 3.5 (kg)
